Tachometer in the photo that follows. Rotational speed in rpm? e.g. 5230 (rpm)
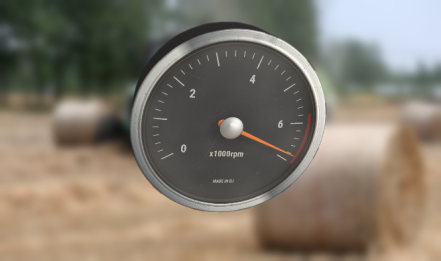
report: 6800 (rpm)
